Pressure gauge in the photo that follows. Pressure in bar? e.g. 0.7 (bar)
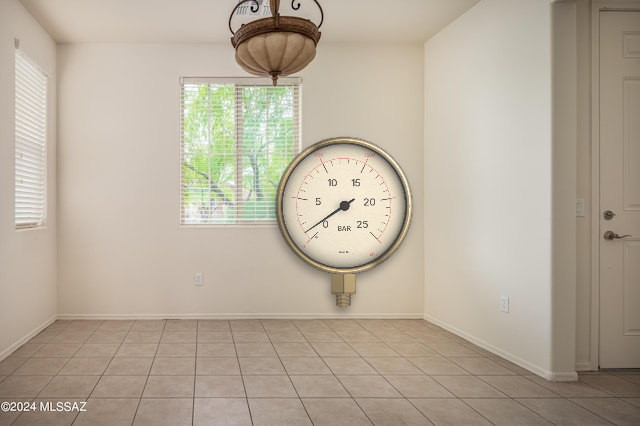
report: 1 (bar)
